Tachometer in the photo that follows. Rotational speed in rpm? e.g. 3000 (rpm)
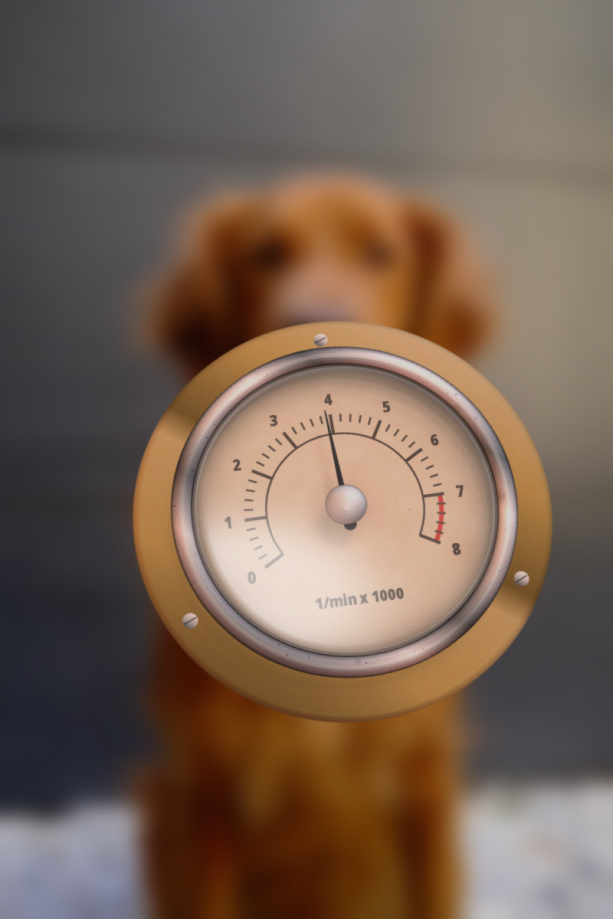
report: 3900 (rpm)
